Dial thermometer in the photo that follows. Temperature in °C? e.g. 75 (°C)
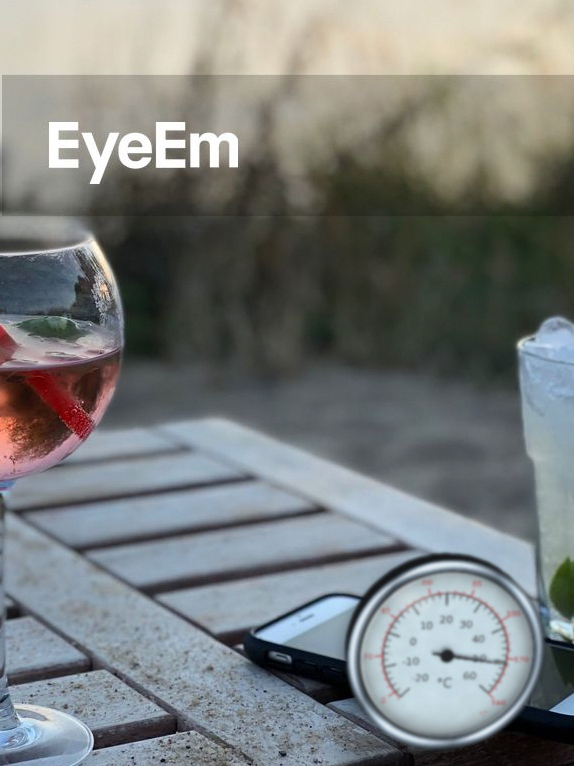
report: 50 (°C)
